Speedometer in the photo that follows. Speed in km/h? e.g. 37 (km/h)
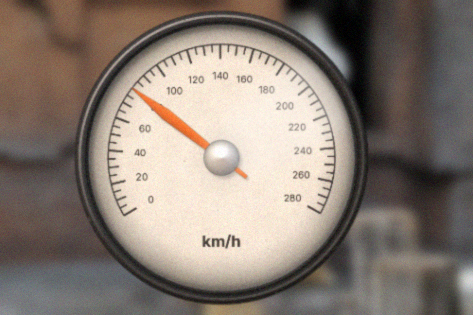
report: 80 (km/h)
